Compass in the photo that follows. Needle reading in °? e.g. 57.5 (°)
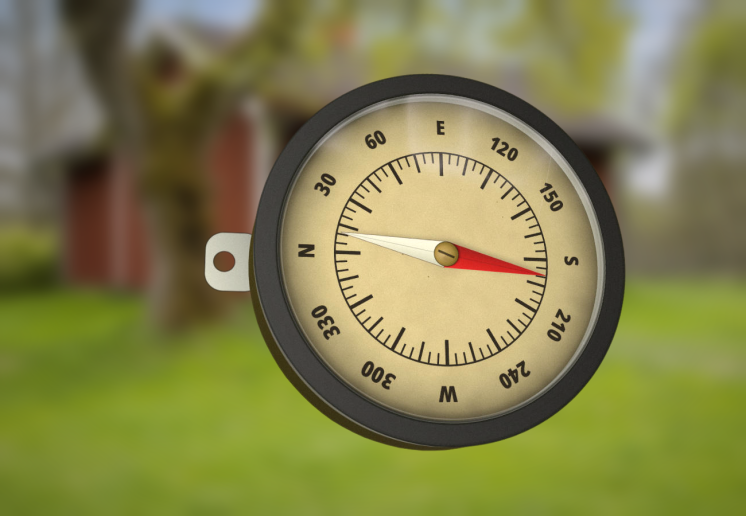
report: 190 (°)
